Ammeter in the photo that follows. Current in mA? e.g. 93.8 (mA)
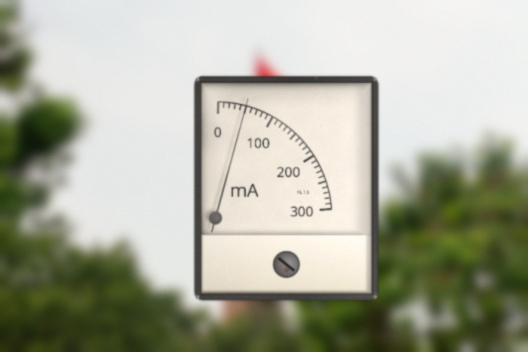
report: 50 (mA)
